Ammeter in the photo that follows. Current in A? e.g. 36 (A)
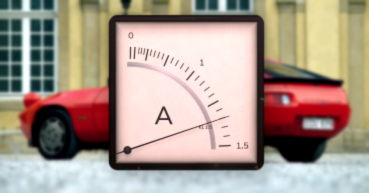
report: 1.35 (A)
